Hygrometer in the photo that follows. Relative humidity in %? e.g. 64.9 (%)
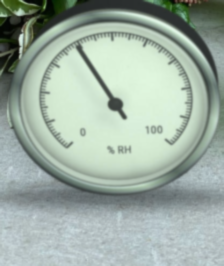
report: 40 (%)
